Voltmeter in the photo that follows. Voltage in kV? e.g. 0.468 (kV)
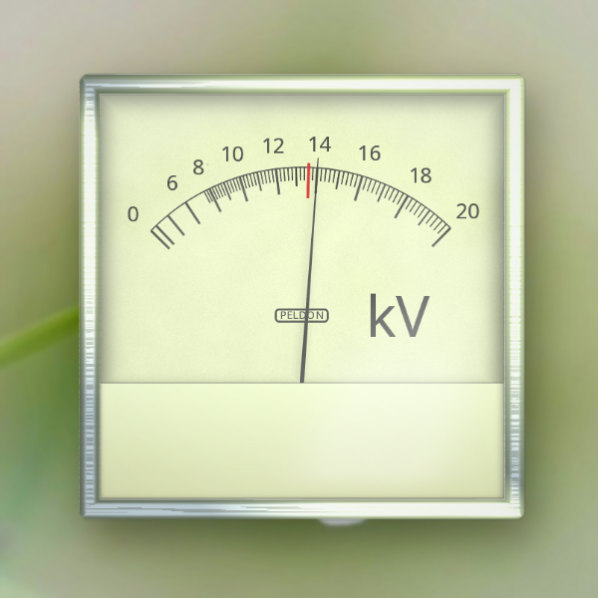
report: 14 (kV)
